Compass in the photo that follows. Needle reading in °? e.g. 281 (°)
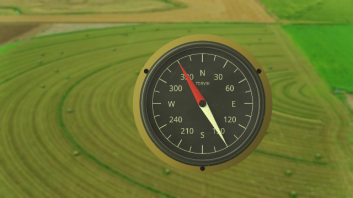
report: 330 (°)
